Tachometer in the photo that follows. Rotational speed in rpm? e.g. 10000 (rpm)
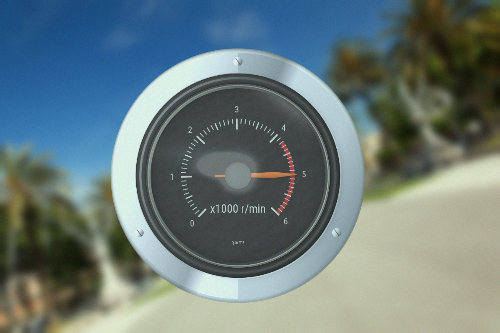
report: 5000 (rpm)
